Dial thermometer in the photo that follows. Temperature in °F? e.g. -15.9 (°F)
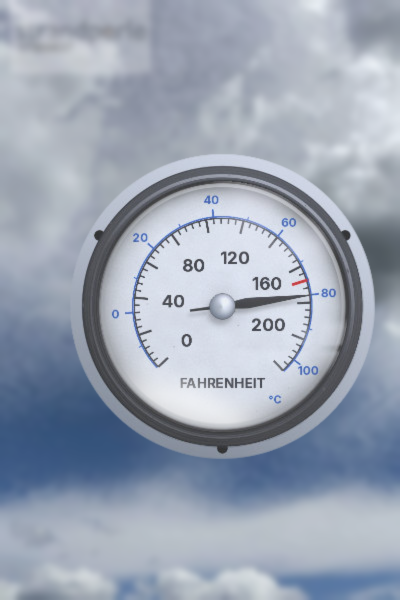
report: 176 (°F)
